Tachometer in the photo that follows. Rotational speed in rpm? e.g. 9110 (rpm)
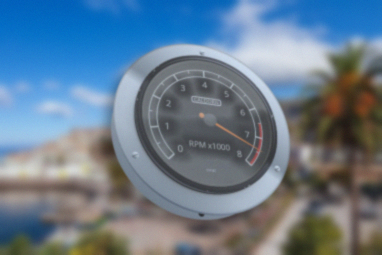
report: 7500 (rpm)
